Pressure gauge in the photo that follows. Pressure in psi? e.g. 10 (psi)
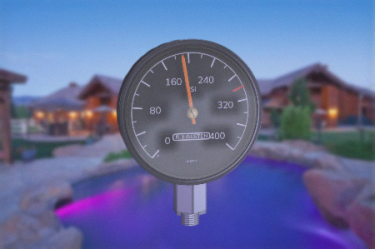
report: 190 (psi)
